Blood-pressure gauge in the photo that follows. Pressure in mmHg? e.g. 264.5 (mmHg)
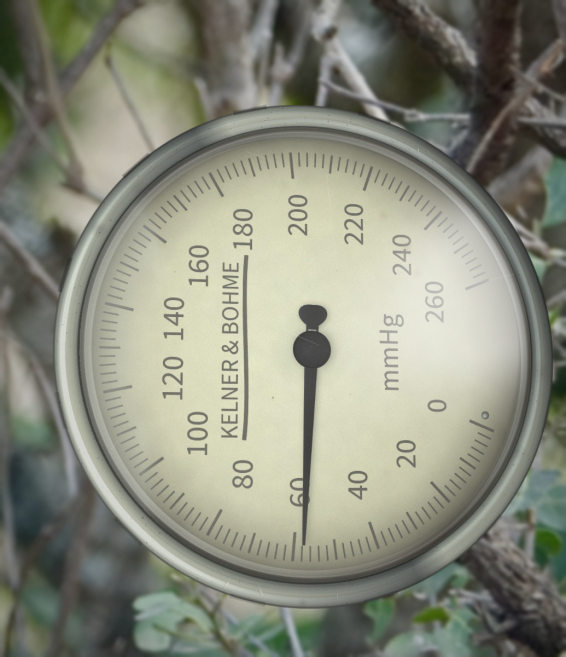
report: 58 (mmHg)
